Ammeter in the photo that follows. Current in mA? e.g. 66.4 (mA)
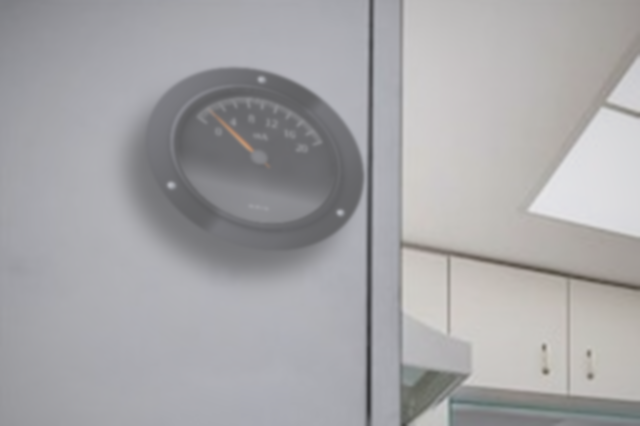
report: 2 (mA)
